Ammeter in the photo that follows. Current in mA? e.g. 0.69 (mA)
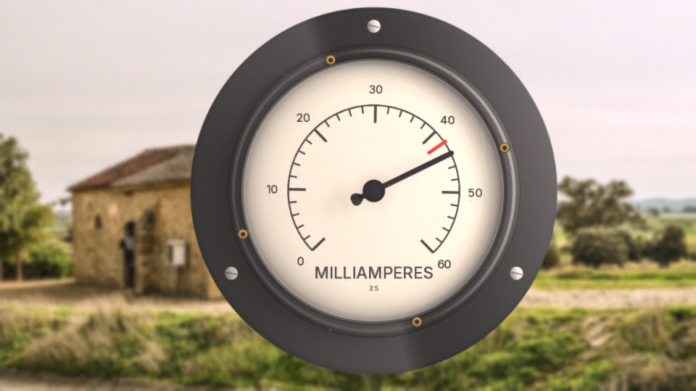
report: 44 (mA)
